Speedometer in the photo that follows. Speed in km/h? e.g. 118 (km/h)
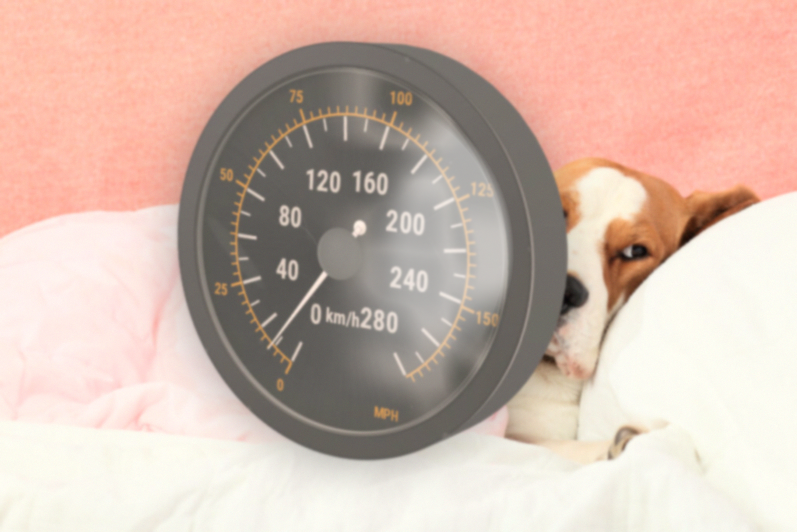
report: 10 (km/h)
